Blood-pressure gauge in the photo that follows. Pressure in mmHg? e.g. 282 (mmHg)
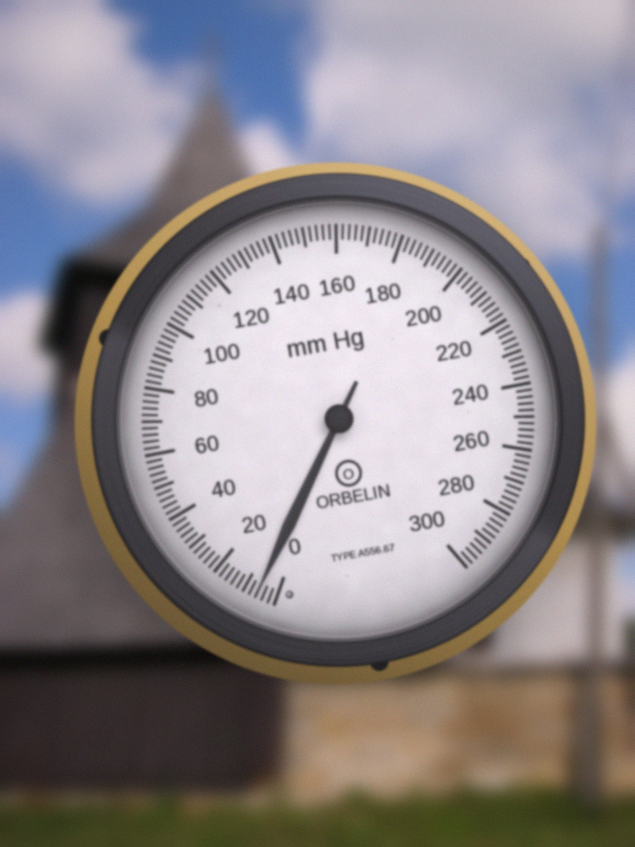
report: 6 (mmHg)
